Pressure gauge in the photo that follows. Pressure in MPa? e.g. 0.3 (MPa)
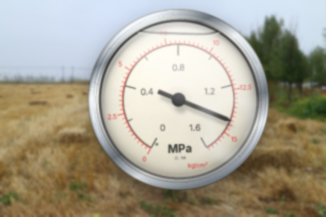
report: 1.4 (MPa)
